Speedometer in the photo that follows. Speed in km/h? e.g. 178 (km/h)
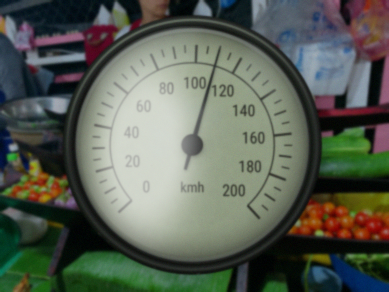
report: 110 (km/h)
